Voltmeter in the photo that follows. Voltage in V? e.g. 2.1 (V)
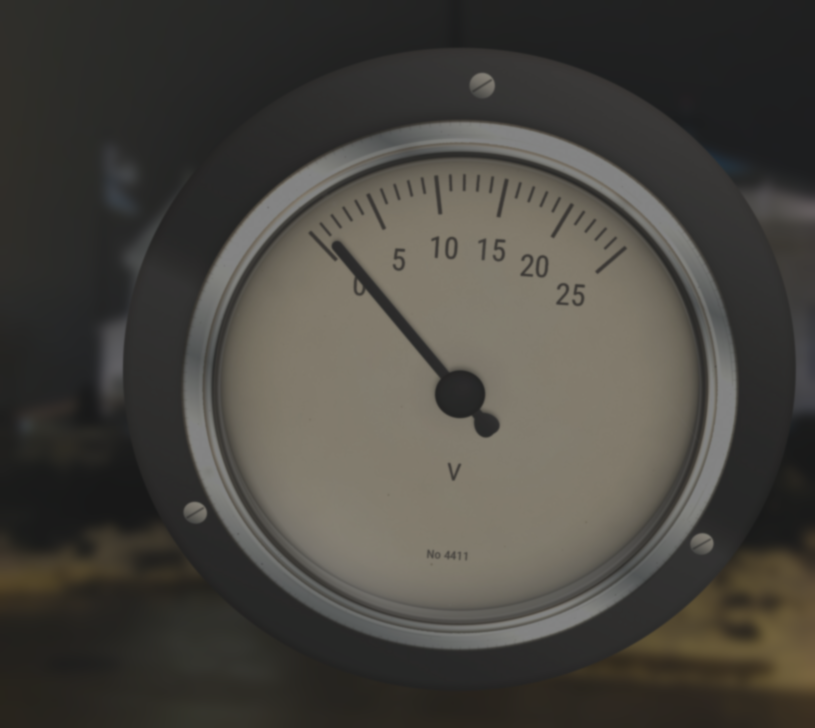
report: 1 (V)
